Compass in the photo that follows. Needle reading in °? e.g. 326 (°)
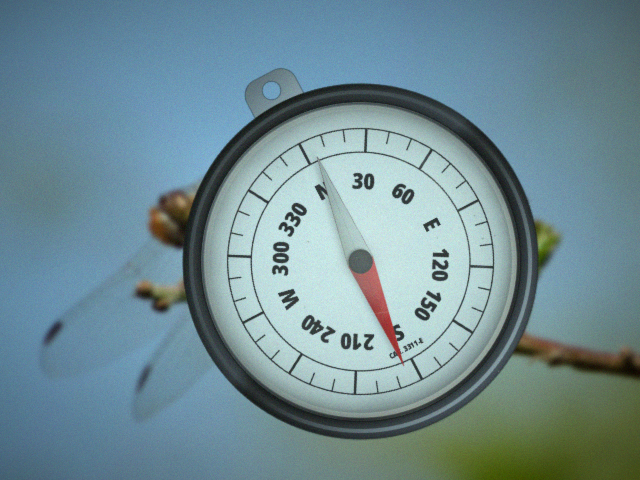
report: 185 (°)
